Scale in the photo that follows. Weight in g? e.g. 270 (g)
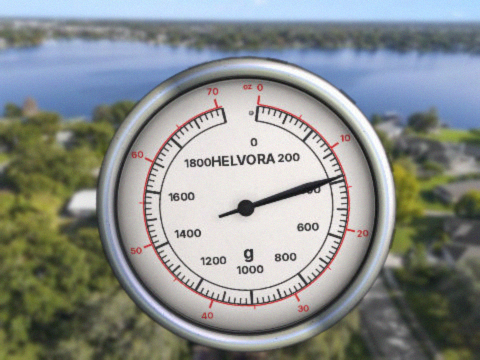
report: 380 (g)
